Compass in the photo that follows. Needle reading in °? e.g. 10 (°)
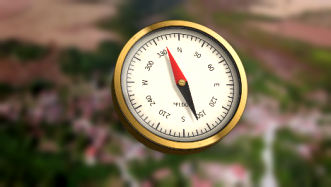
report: 340 (°)
